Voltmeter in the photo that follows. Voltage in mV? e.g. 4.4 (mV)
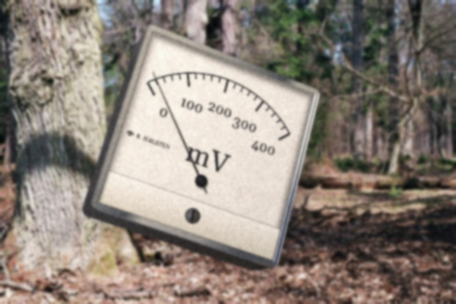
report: 20 (mV)
